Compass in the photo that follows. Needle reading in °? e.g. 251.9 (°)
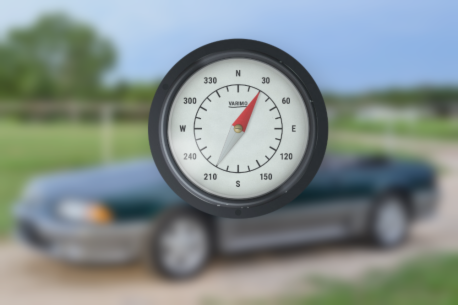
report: 30 (°)
